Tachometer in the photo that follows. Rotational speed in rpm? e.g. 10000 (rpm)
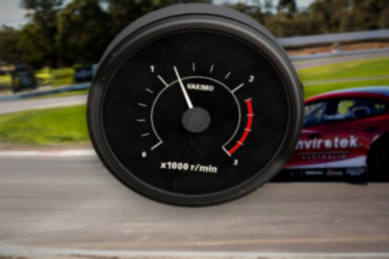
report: 1200 (rpm)
